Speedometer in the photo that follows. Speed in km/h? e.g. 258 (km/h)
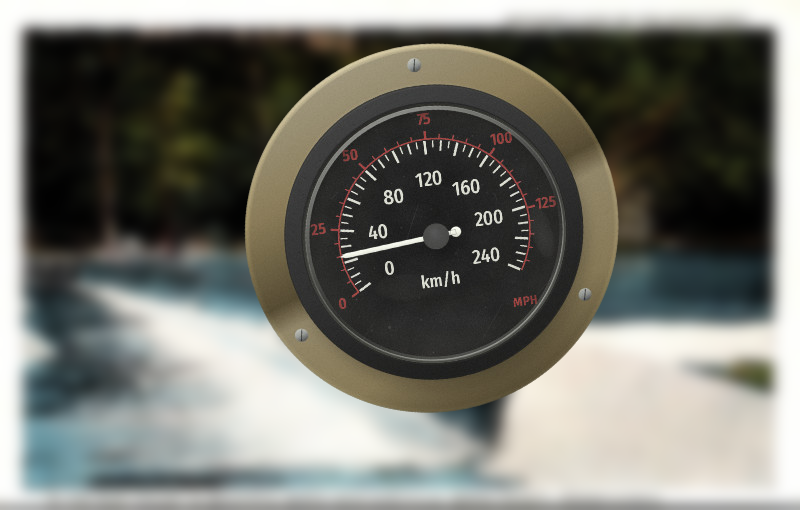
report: 25 (km/h)
